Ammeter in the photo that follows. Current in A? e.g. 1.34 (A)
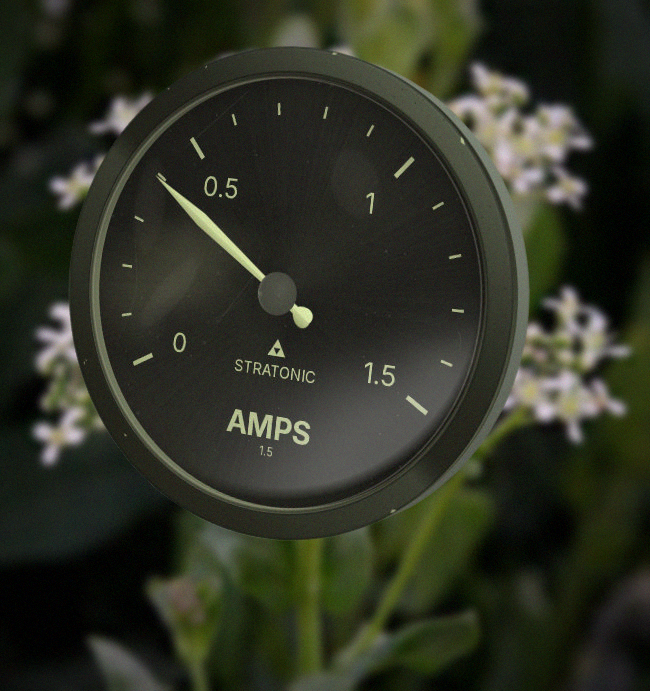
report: 0.4 (A)
